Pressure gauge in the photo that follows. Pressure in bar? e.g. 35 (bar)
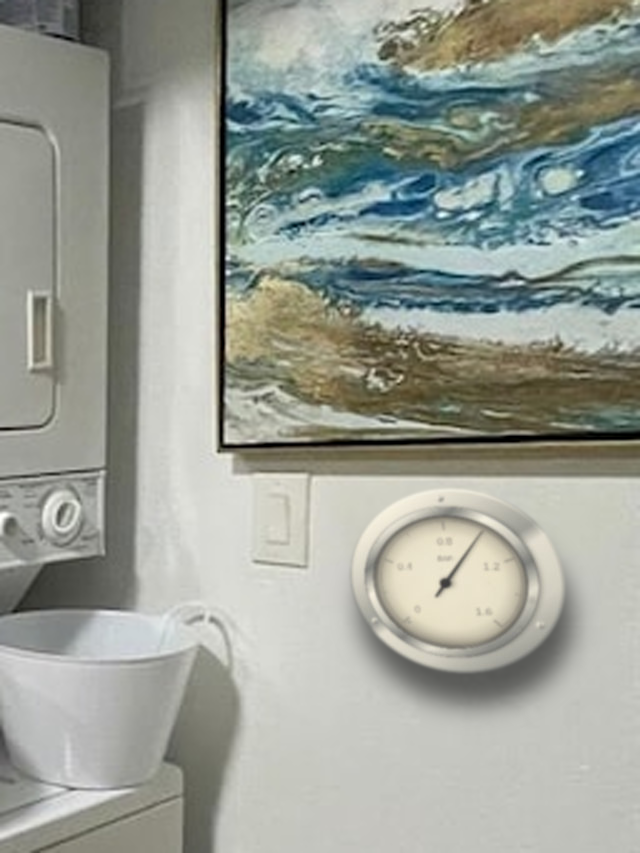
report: 1 (bar)
